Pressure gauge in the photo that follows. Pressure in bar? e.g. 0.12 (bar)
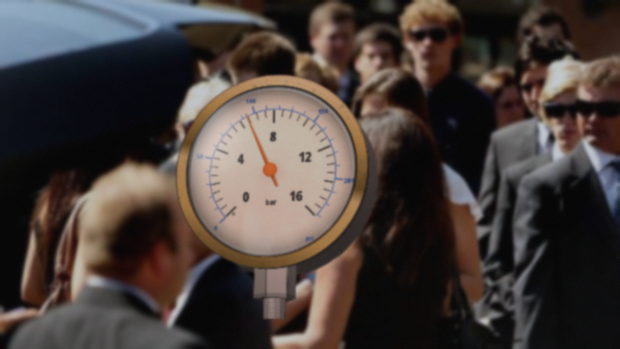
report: 6.5 (bar)
